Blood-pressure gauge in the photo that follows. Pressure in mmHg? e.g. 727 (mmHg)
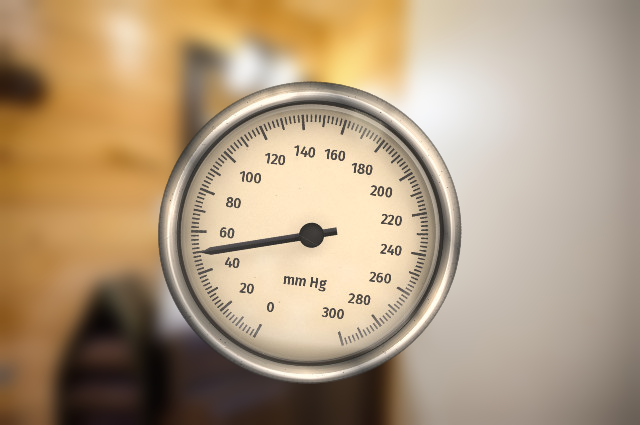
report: 50 (mmHg)
